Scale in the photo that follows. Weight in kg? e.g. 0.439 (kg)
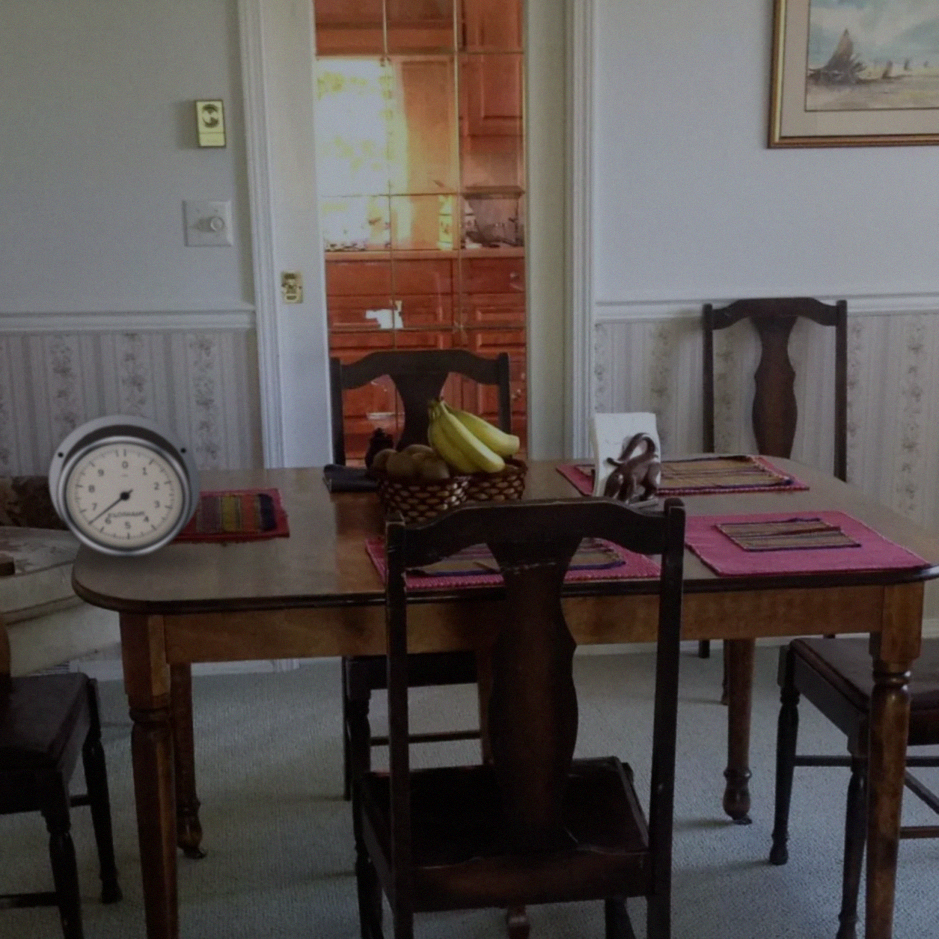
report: 6.5 (kg)
